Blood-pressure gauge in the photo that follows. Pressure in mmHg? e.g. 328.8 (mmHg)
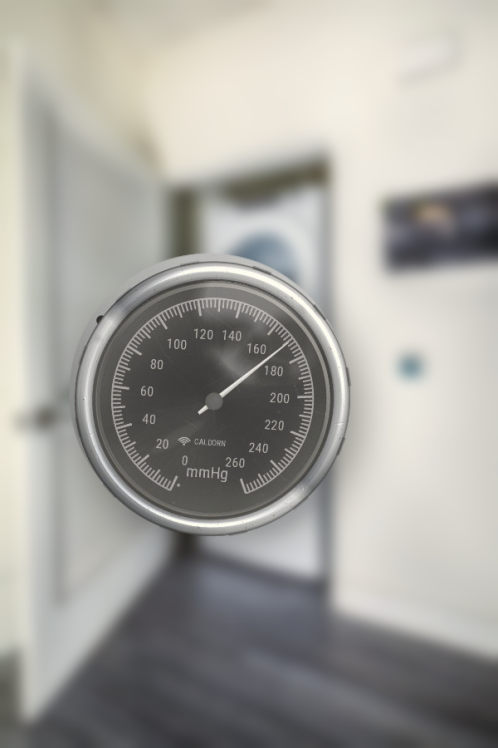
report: 170 (mmHg)
